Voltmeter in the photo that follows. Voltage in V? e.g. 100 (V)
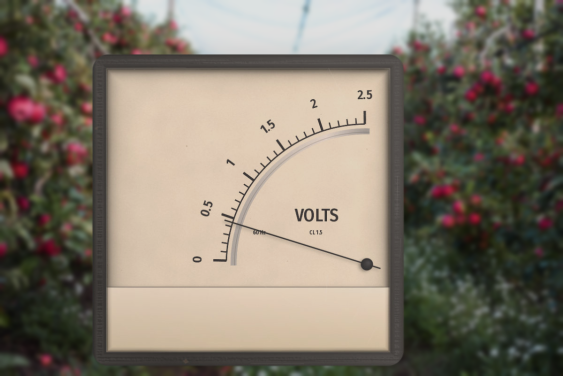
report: 0.45 (V)
